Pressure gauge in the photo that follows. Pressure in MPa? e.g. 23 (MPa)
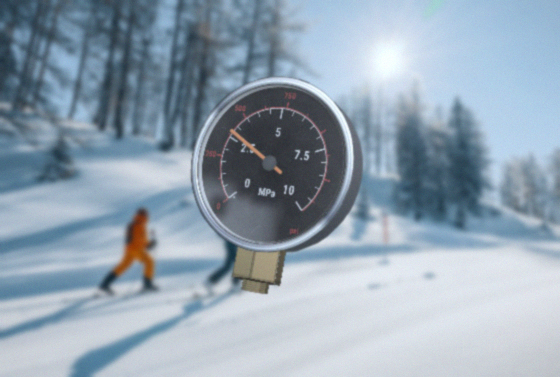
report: 2.75 (MPa)
